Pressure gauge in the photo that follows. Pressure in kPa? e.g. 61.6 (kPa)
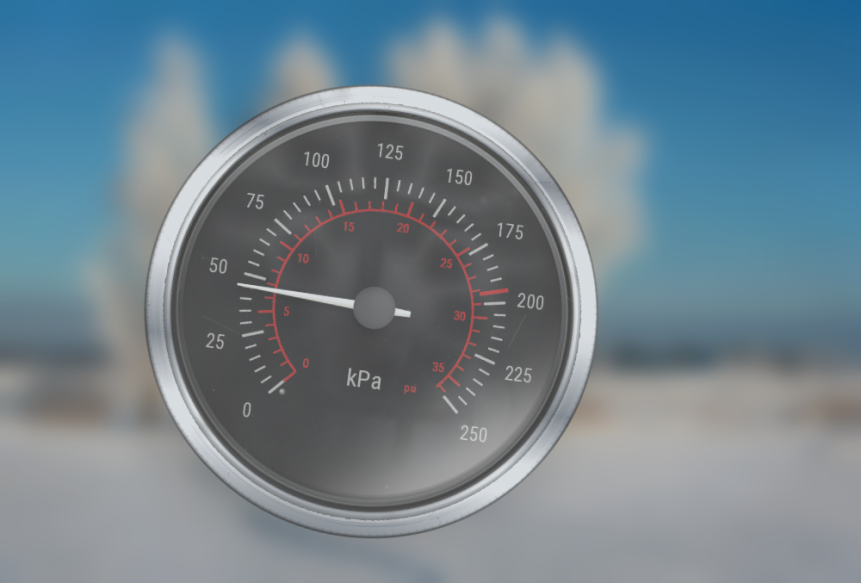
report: 45 (kPa)
